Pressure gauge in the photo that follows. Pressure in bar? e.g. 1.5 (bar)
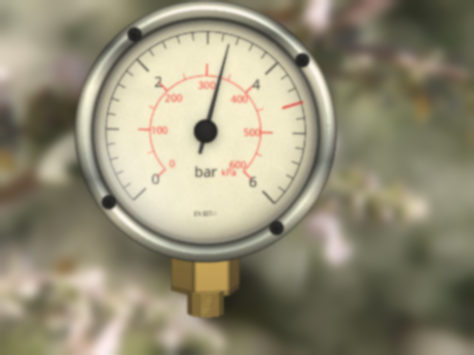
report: 3.3 (bar)
